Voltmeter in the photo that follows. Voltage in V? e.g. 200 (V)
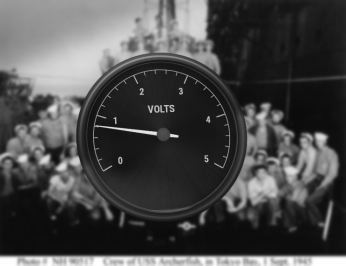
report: 0.8 (V)
